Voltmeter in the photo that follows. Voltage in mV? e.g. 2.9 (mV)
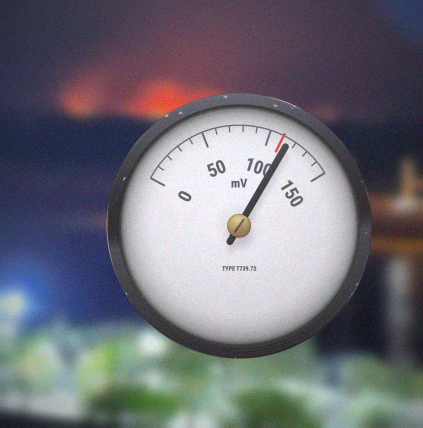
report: 115 (mV)
